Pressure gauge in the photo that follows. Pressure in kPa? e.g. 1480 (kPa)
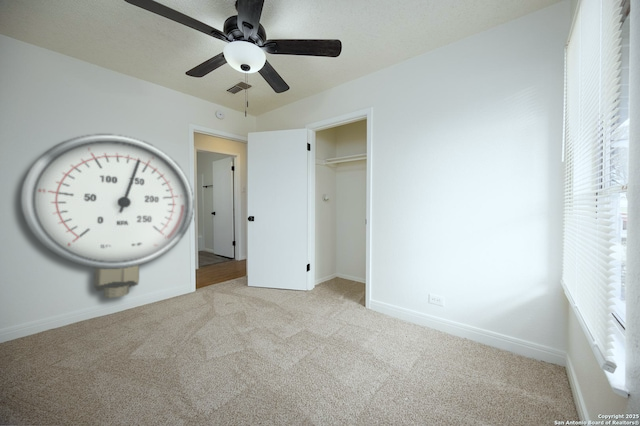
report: 140 (kPa)
